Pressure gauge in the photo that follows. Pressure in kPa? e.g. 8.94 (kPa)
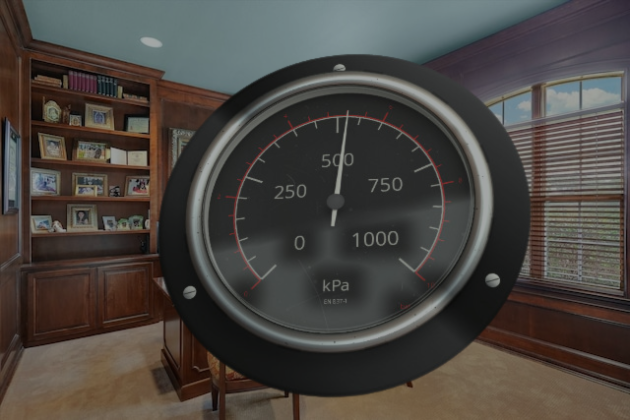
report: 525 (kPa)
